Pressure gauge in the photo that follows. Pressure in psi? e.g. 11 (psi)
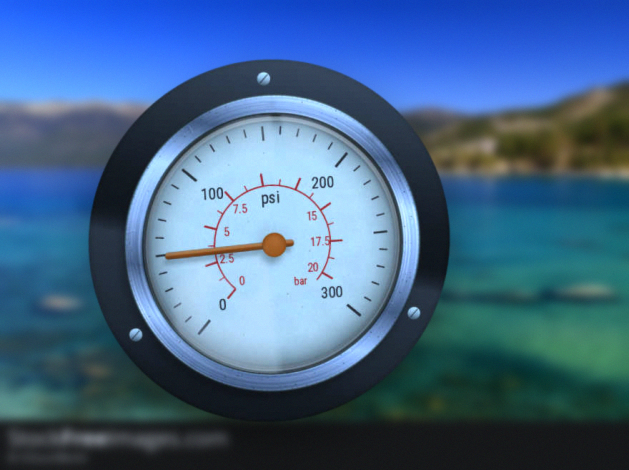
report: 50 (psi)
